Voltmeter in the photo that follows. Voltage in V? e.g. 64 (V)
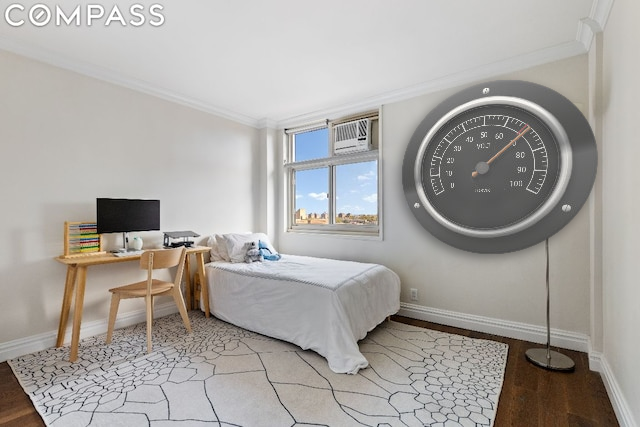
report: 70 (V)
